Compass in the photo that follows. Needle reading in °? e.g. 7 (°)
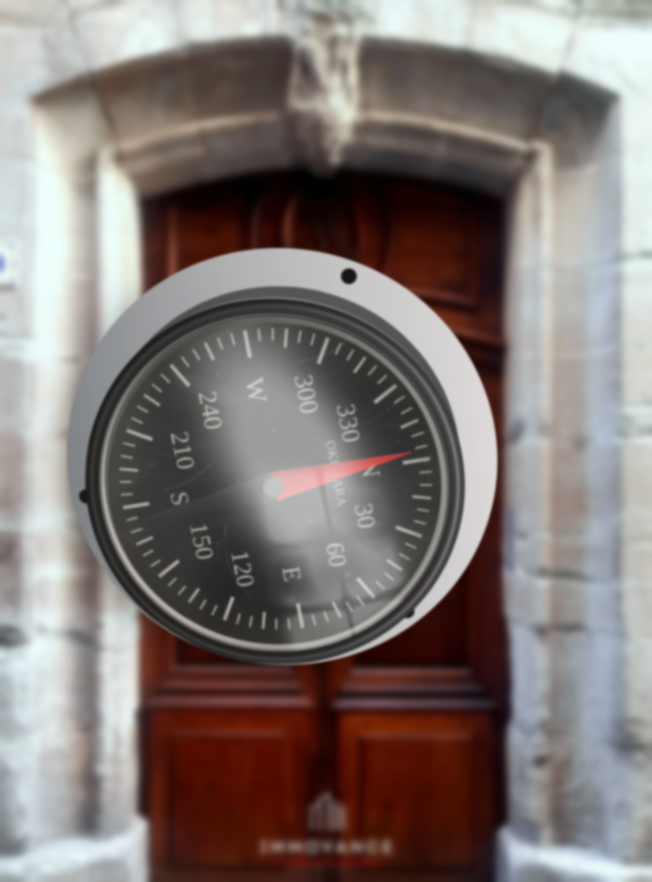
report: 355 (°)
